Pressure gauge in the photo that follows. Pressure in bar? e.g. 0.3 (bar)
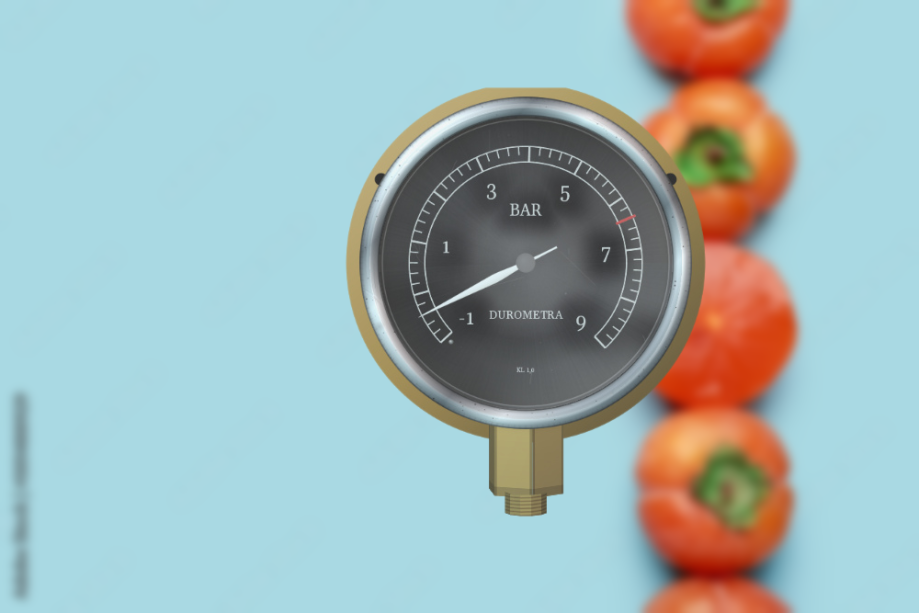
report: -0.4 (bar)
